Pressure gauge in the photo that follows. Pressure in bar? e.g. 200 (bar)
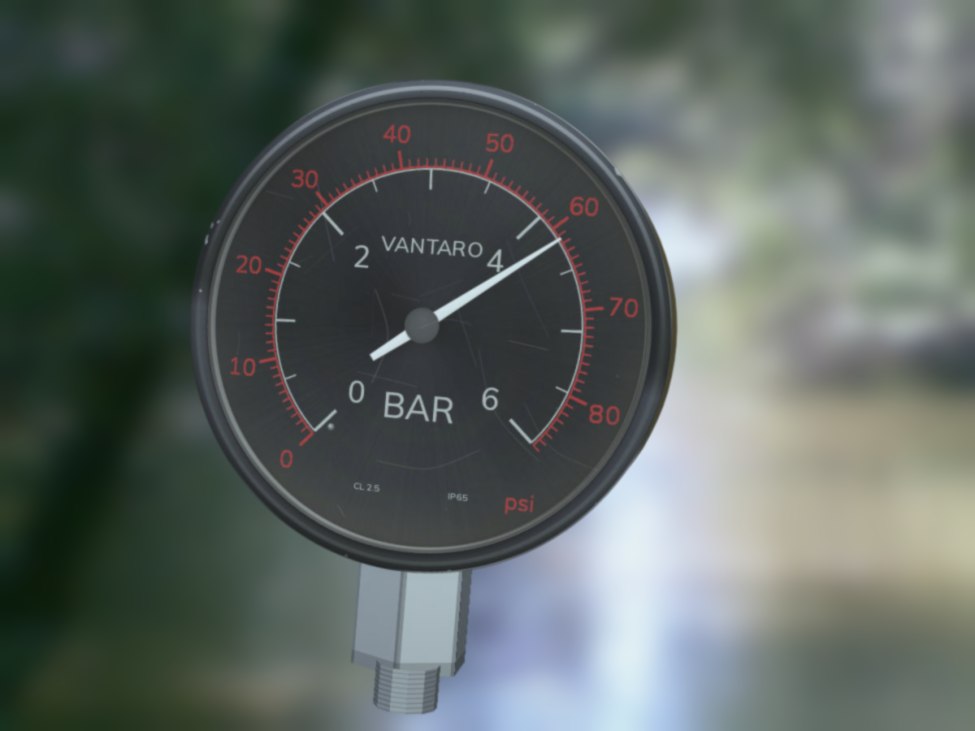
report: 4.25 (bar)
